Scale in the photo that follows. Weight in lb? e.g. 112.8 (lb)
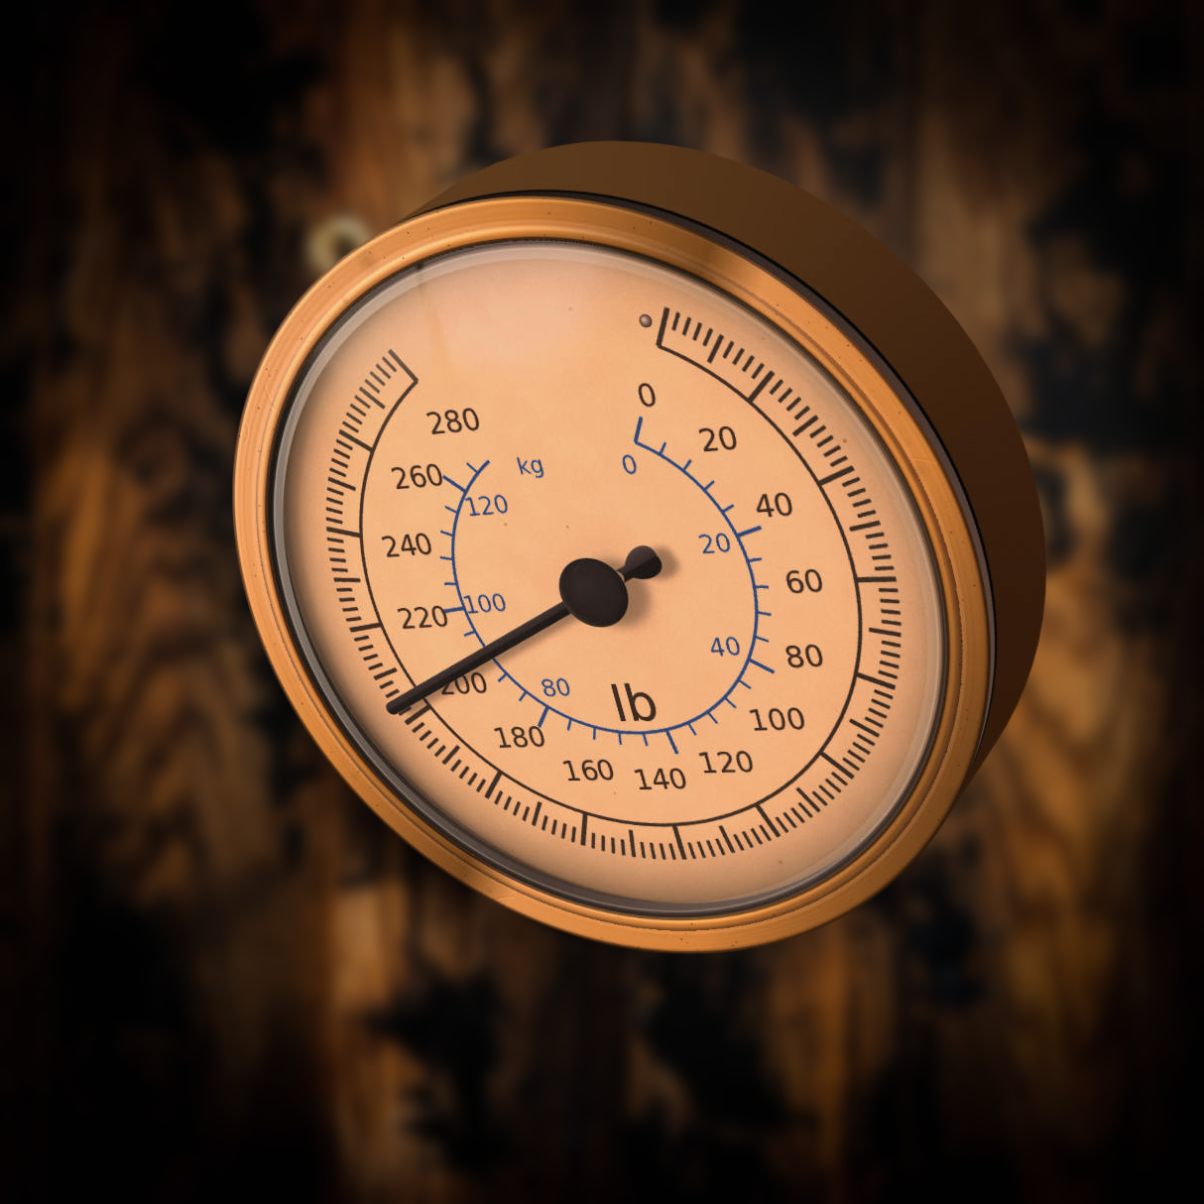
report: 204 (lb)
